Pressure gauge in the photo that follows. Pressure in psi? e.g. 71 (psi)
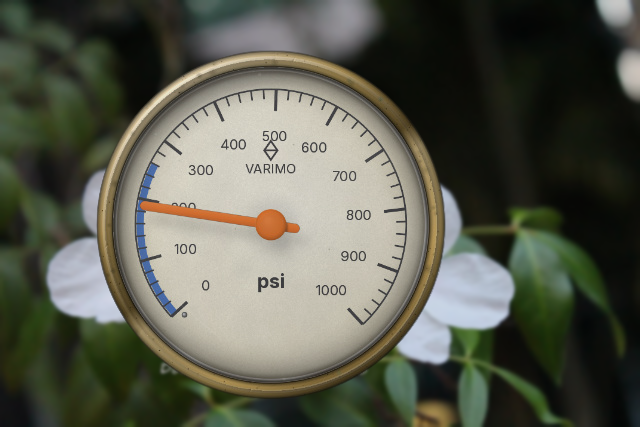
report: 190 (psi)
